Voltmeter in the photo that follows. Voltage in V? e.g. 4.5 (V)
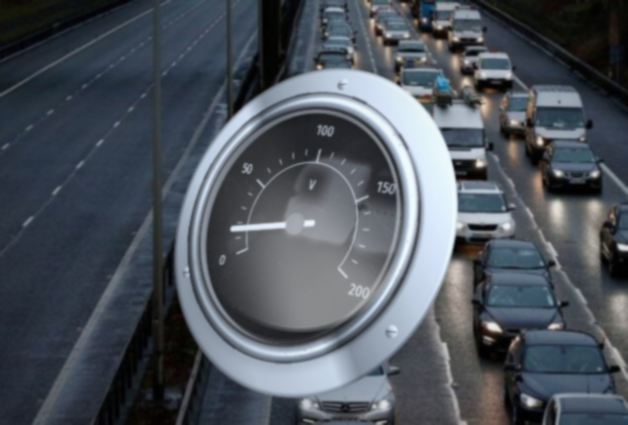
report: 15 (V)
